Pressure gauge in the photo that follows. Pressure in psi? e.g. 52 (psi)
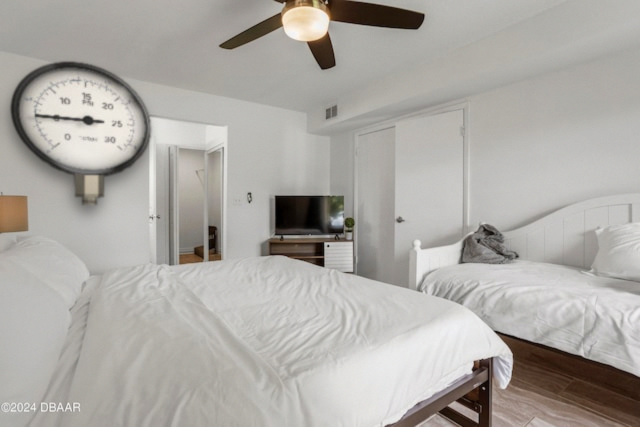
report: 5 (psi)
